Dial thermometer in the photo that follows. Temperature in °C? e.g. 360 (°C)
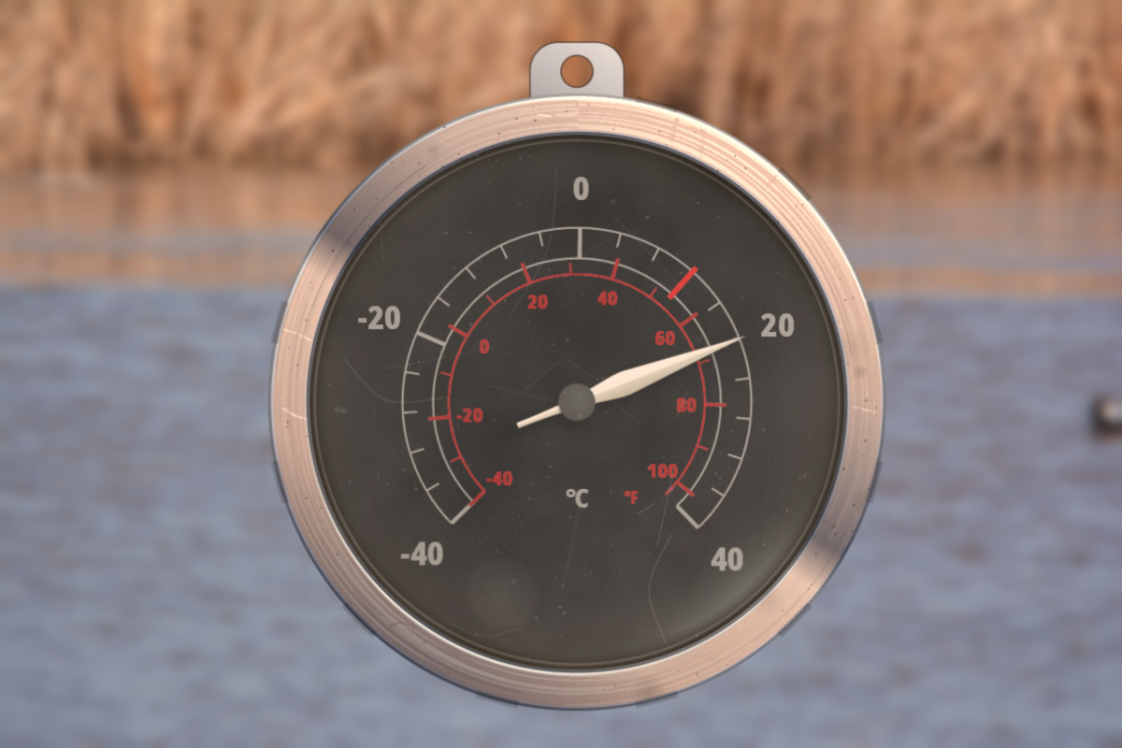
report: 20 (°C)
